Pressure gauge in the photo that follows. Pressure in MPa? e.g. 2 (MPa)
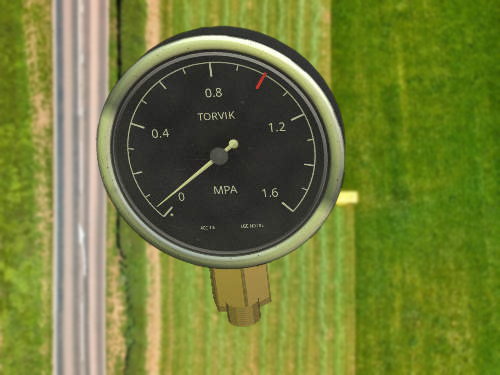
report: 0.05 (MPa)
